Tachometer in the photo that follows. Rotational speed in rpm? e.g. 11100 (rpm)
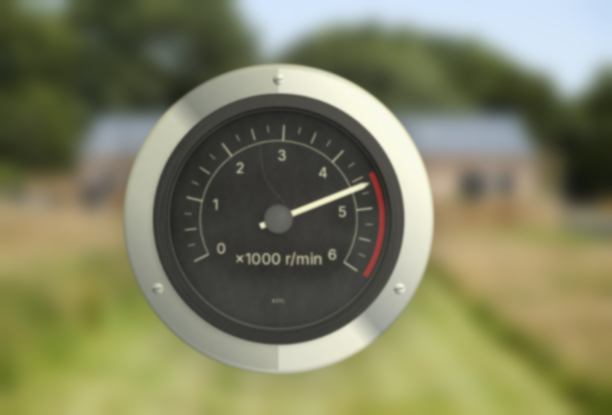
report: 4625 (rpm)
